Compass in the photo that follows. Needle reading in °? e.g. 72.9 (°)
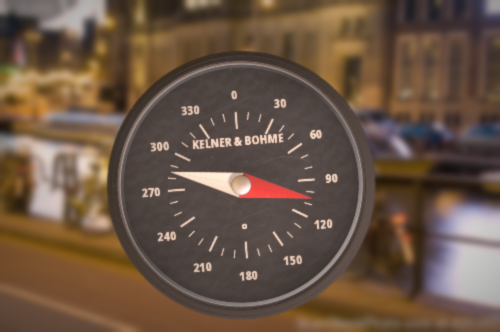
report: 105 (°)
